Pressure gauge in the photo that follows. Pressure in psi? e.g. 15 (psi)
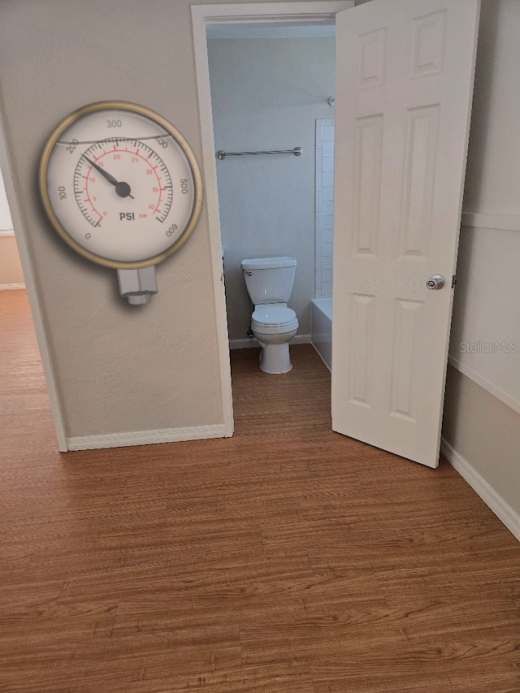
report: 200 (psi)
